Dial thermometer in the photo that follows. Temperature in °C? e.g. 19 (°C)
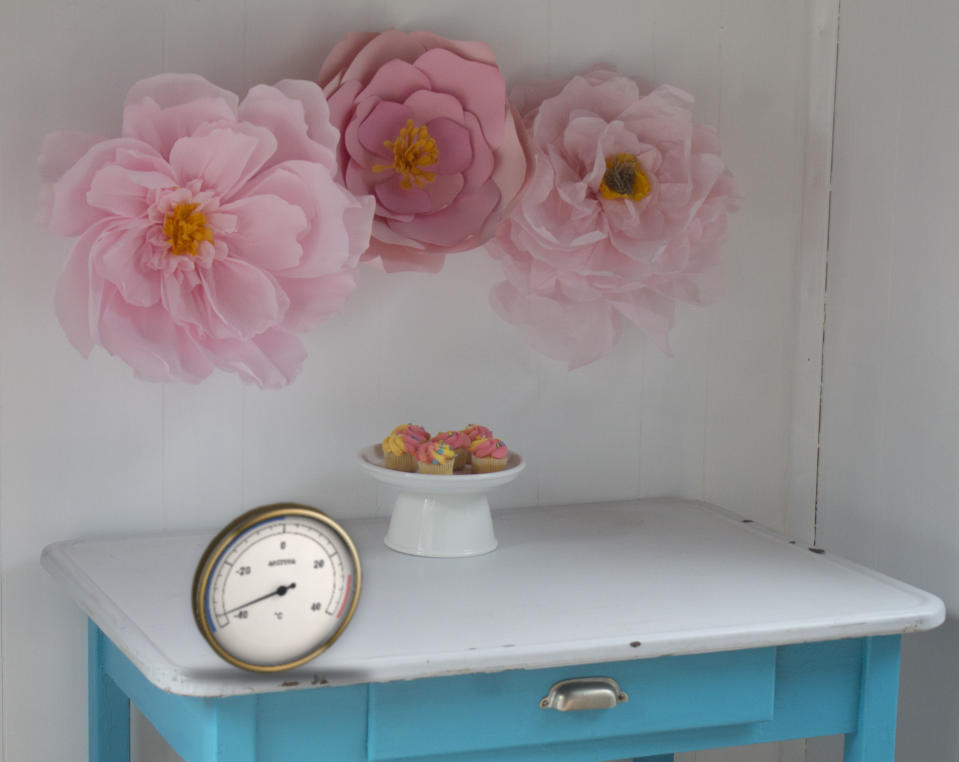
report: -36 (°C)
